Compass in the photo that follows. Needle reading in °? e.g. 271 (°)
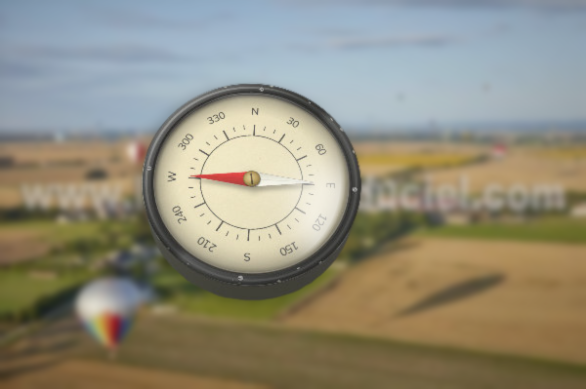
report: 270 (°)
